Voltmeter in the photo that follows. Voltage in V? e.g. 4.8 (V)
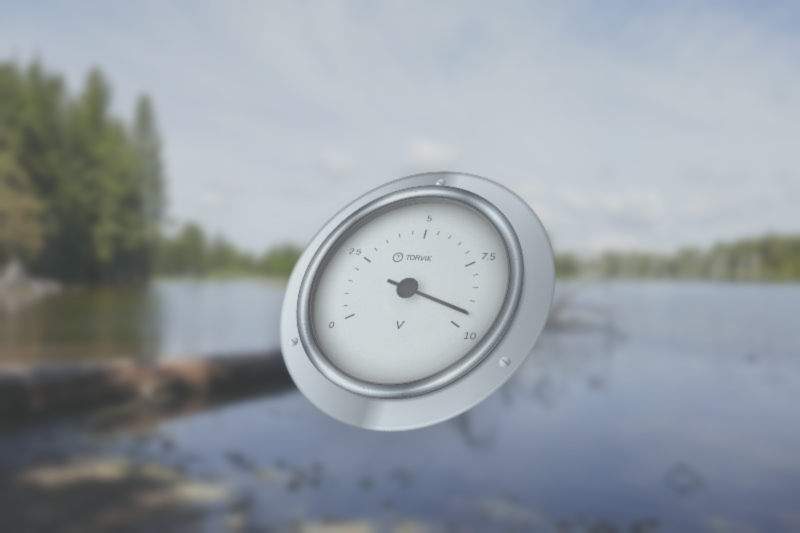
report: 9.5 (V)
